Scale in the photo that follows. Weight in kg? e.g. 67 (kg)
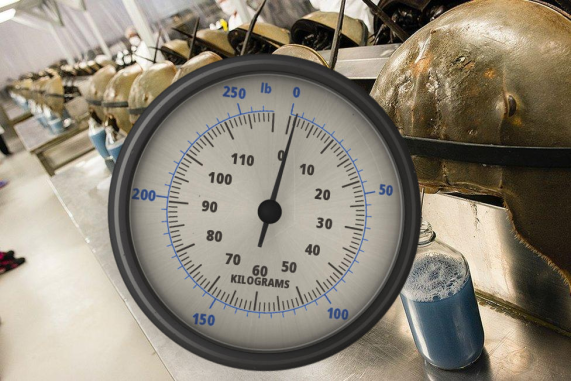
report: 1 (kg)
